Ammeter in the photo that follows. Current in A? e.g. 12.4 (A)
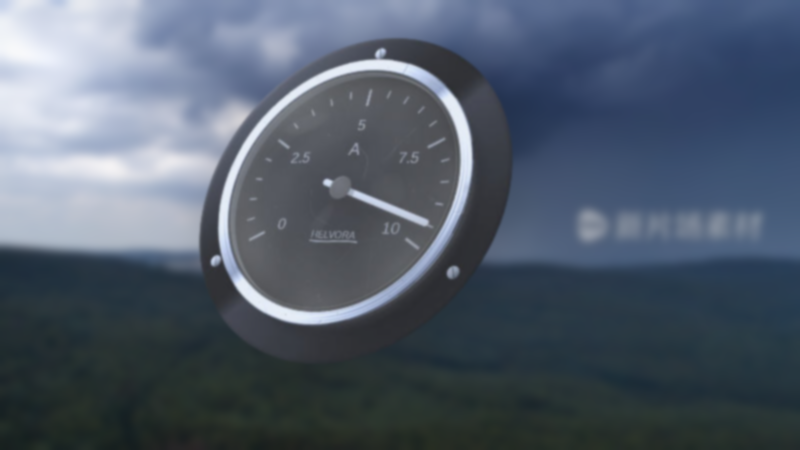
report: 9.5 (A)
